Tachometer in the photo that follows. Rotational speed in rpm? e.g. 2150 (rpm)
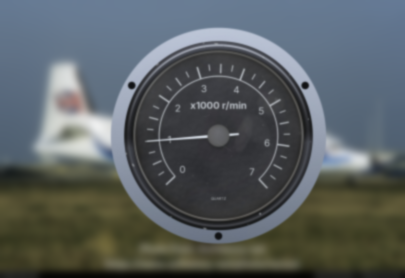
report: 1000 (rpm)
